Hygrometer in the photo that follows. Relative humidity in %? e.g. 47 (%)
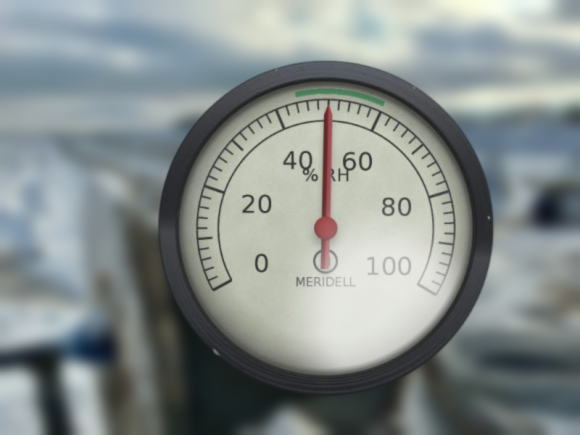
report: 50 (%)
